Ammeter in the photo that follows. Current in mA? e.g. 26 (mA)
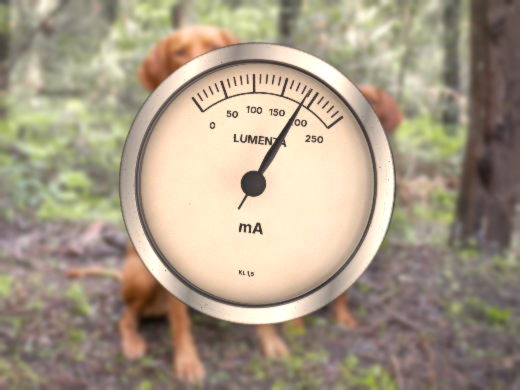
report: 190 (mA)
